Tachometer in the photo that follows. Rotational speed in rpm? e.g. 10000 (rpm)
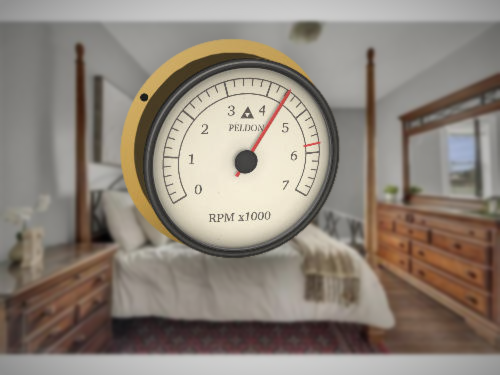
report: 4400 (rpm)
